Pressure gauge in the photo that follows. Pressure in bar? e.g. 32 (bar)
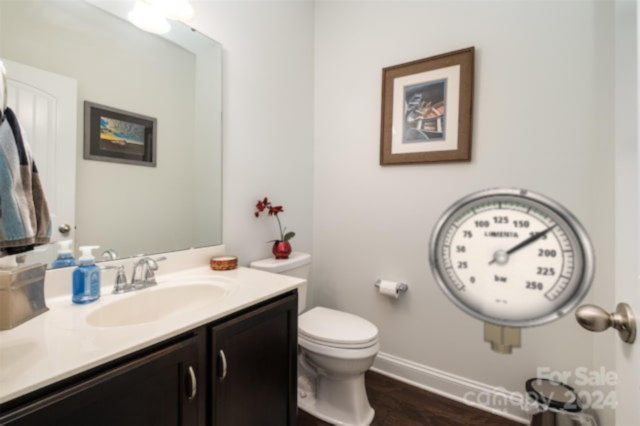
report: 175 (bar)
